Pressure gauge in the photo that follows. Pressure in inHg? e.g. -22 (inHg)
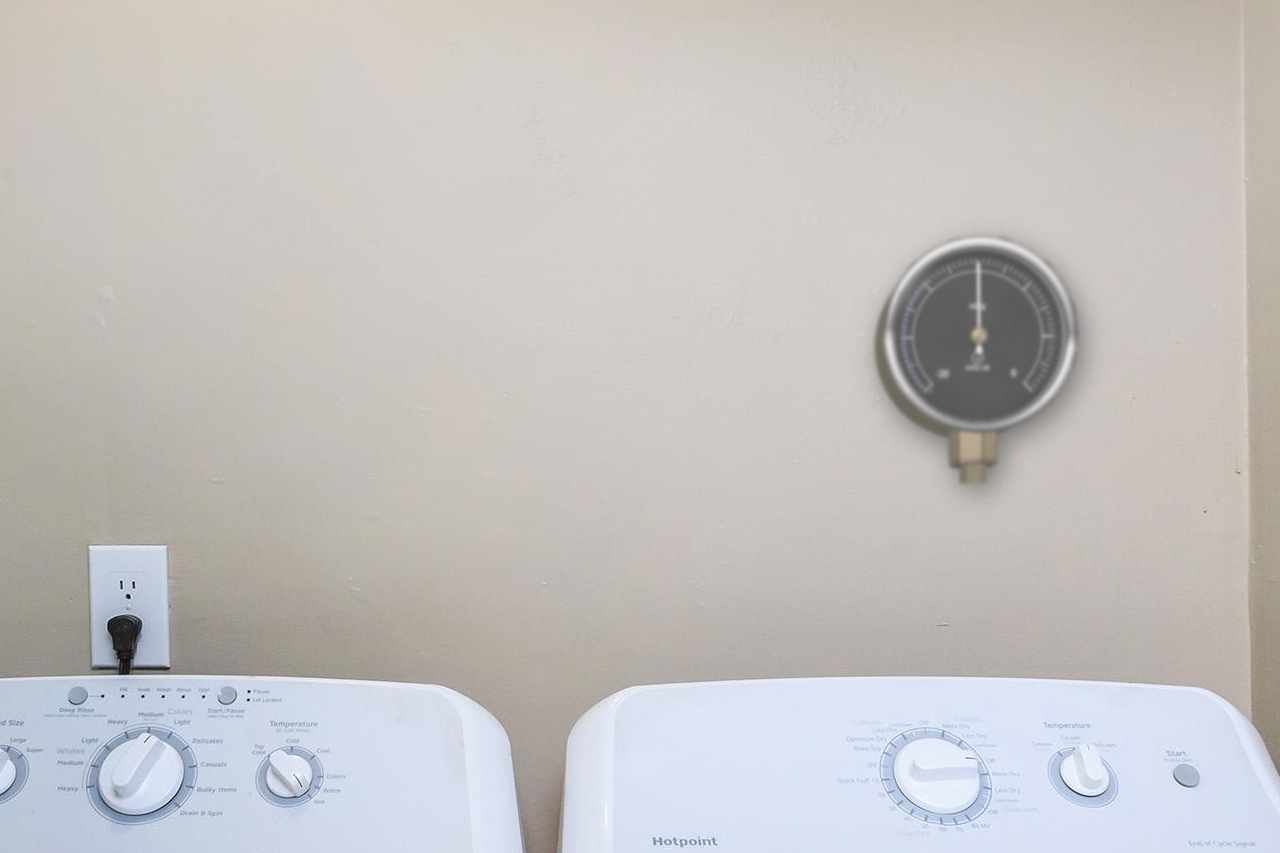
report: -15 (inHg)
